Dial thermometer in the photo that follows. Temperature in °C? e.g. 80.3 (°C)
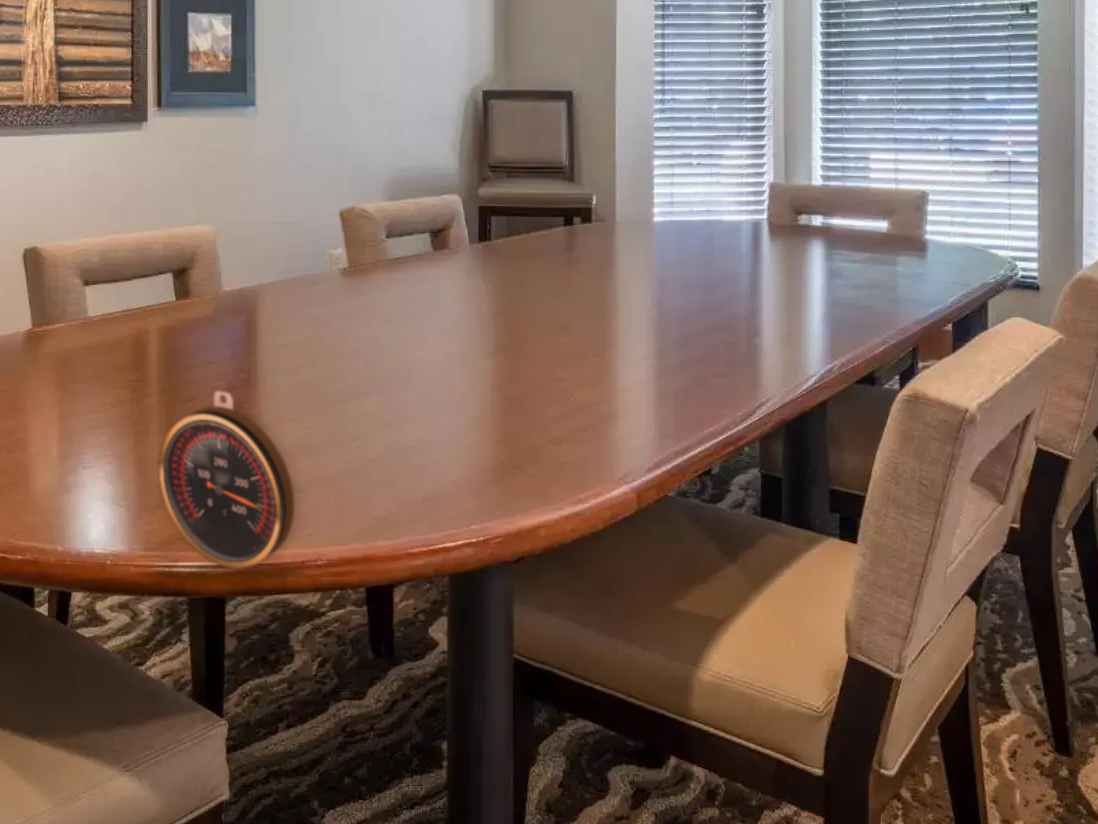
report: 350 (°C)
